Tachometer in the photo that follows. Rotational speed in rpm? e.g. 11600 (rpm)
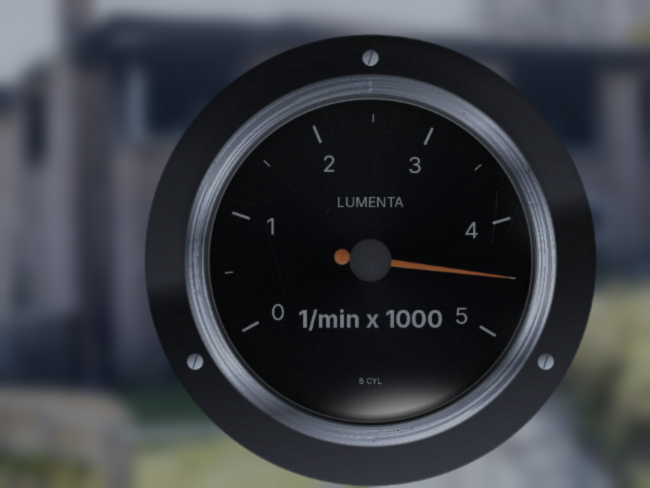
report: 4500 (rpm)
